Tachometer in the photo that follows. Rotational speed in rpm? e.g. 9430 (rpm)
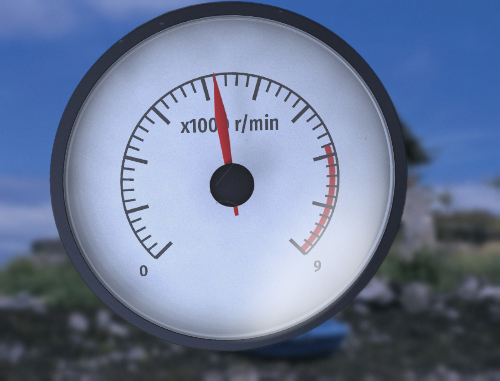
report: 4200 (rpm)
